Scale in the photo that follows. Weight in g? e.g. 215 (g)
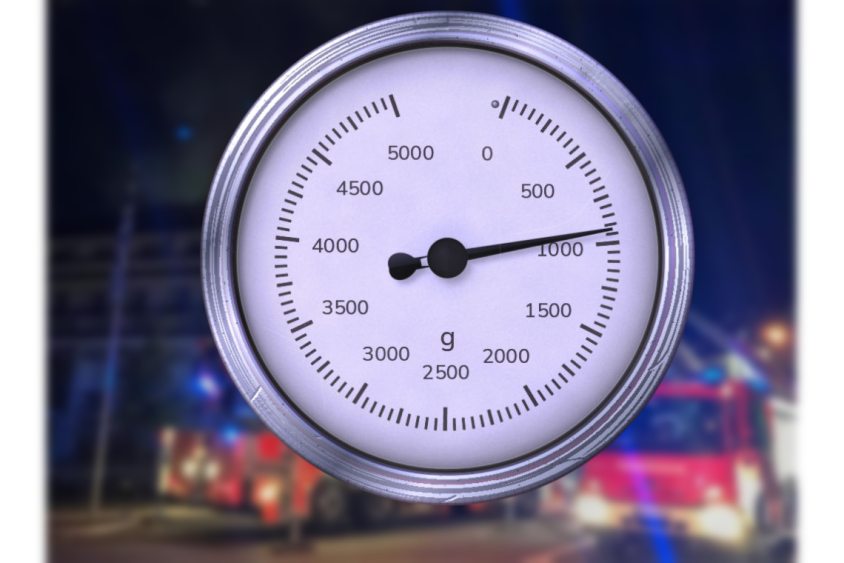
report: 925 (g)
